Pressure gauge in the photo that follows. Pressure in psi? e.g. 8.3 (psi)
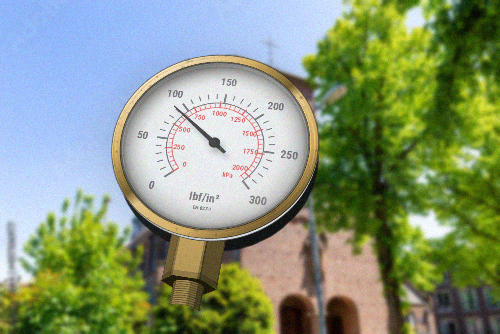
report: 90 (psi)
